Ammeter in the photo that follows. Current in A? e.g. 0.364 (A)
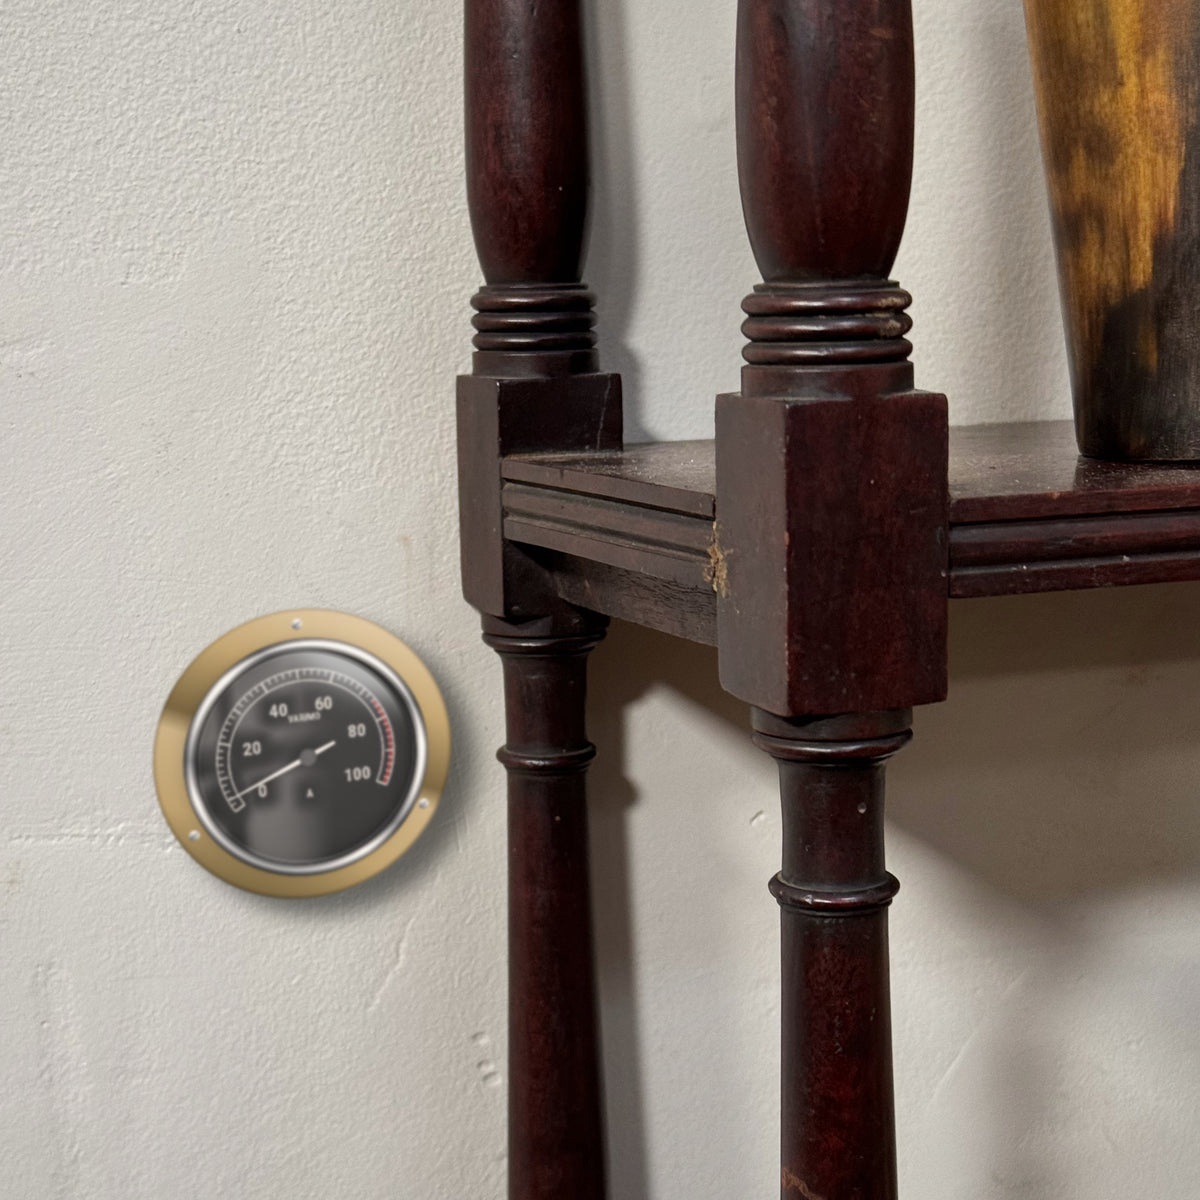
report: 4 (A)
